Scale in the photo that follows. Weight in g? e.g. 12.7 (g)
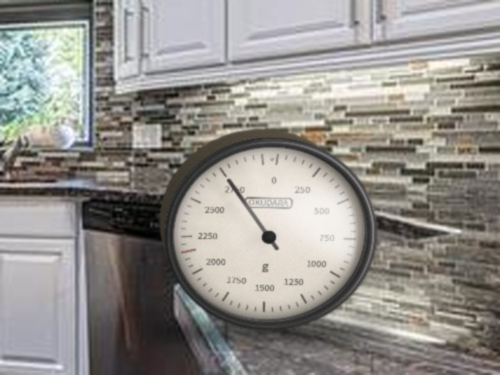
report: 2750 (g)
